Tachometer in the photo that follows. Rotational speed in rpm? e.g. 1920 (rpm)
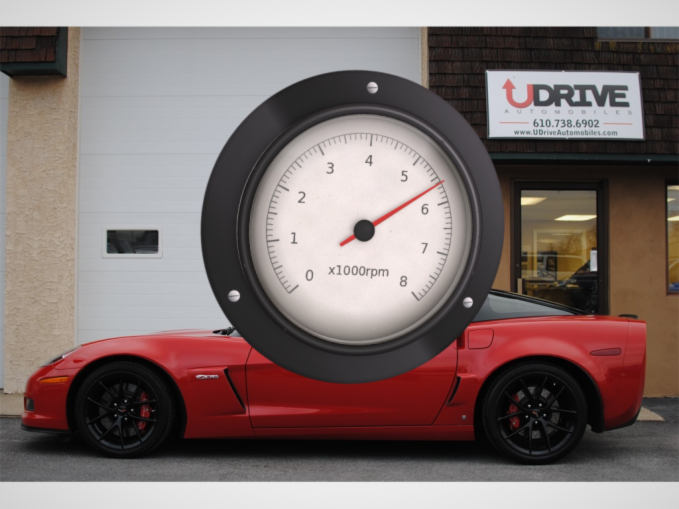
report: 5600 (rpm)
